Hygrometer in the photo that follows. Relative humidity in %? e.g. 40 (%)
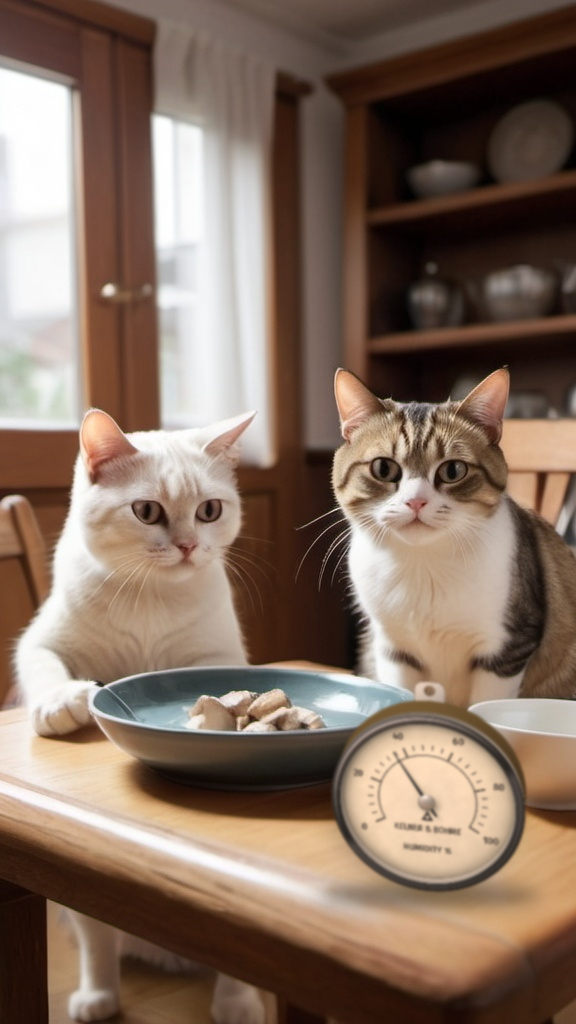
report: 36 (%)
